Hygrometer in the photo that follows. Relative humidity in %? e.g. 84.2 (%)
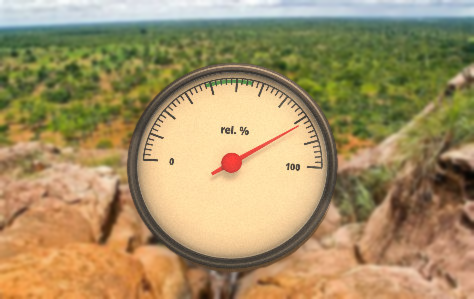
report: 82 (%)
